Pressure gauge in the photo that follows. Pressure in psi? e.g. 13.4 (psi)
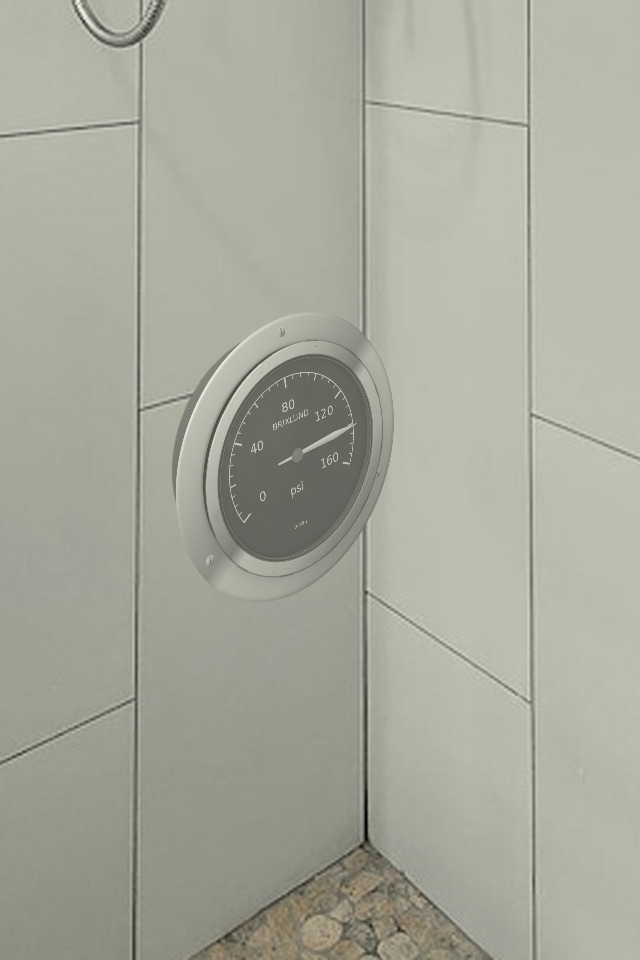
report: 140 (psi)
